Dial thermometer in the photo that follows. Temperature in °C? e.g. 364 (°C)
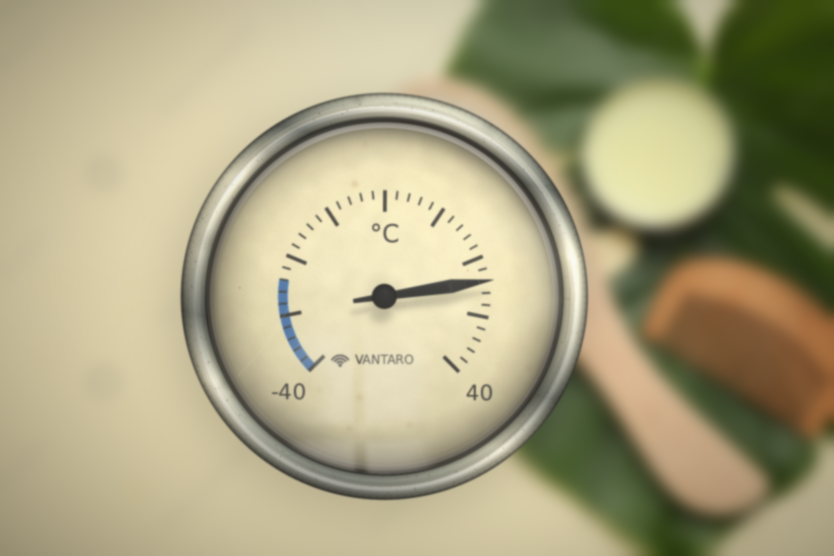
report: 24 (°C)
